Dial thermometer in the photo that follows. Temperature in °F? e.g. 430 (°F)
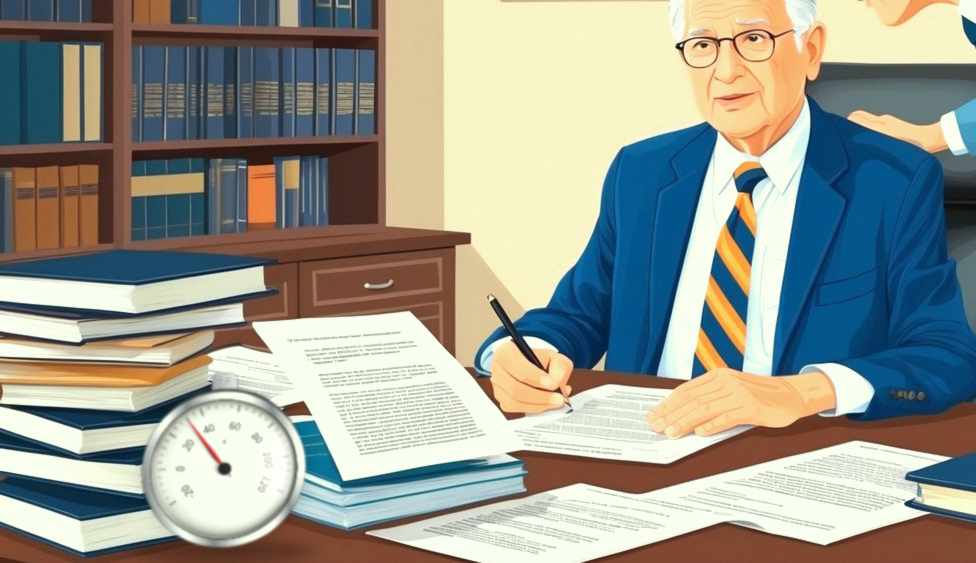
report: 32 (°F)
